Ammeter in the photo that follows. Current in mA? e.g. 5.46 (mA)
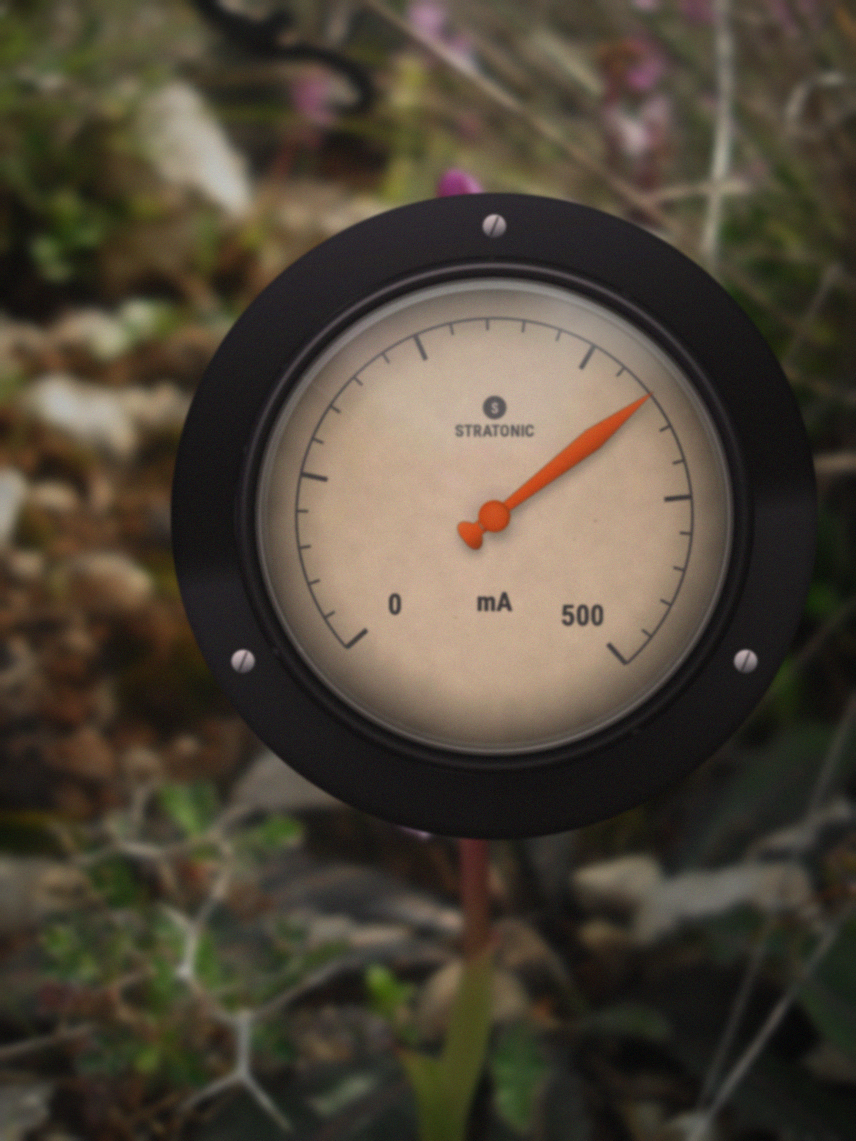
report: 340 (mA)
